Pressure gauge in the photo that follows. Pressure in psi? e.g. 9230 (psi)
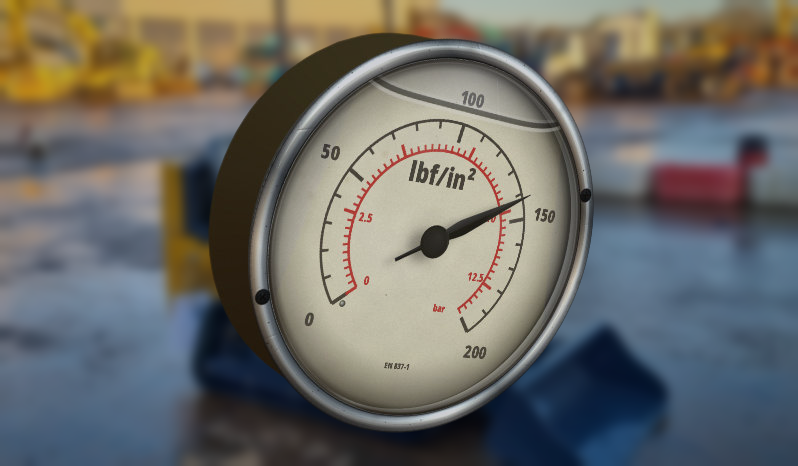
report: 140 (psi)
